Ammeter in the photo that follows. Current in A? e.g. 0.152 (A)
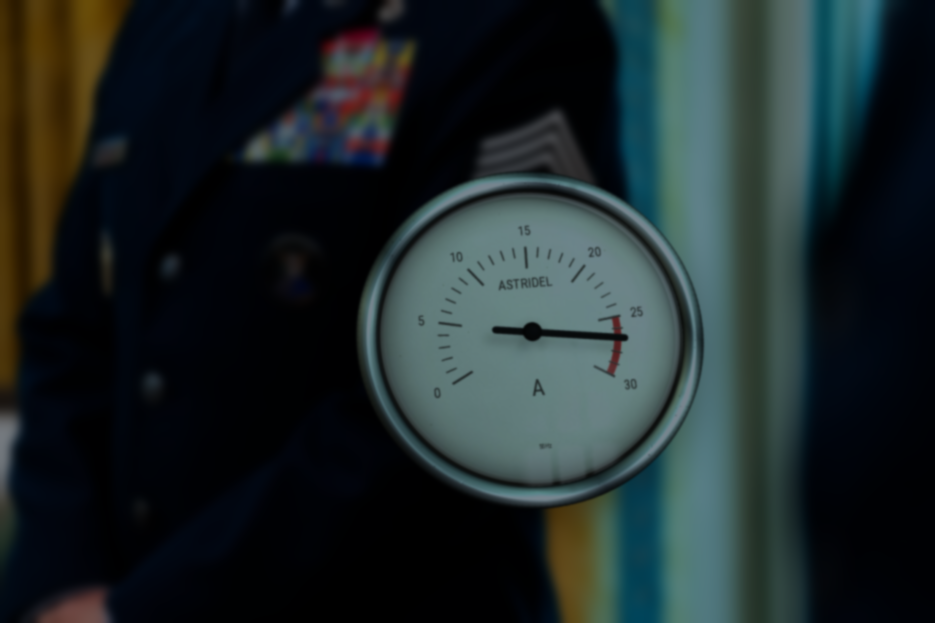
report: 27 (A)
